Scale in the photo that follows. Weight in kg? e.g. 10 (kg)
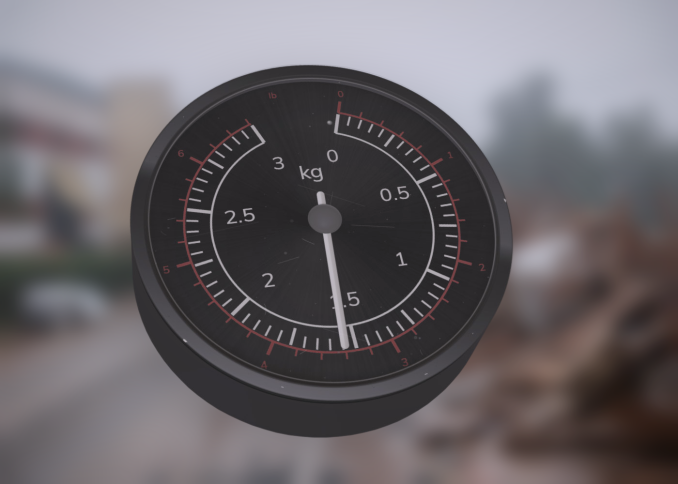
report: 1.55 (kg)
